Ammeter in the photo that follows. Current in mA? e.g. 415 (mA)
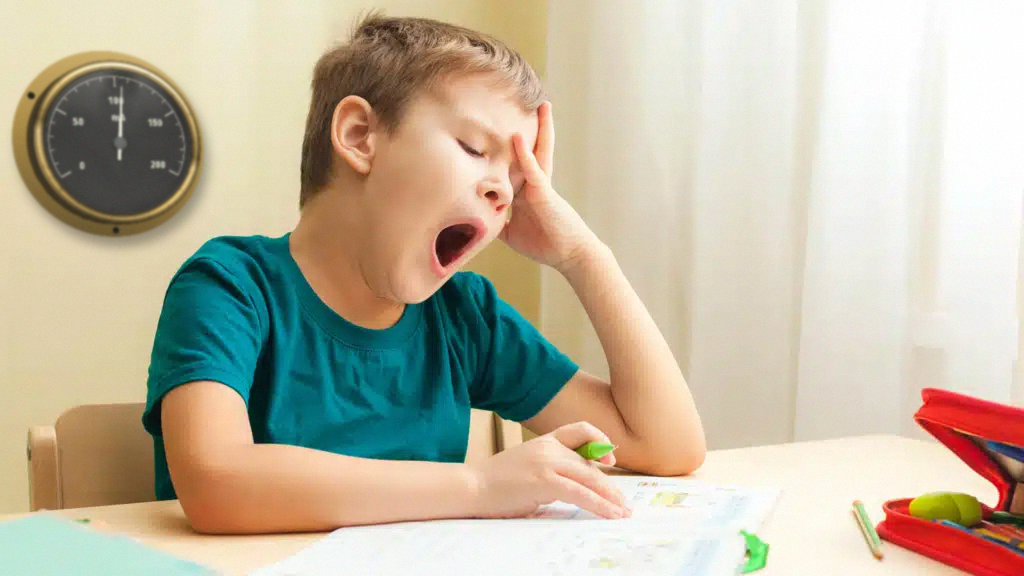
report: 105 (mA)
